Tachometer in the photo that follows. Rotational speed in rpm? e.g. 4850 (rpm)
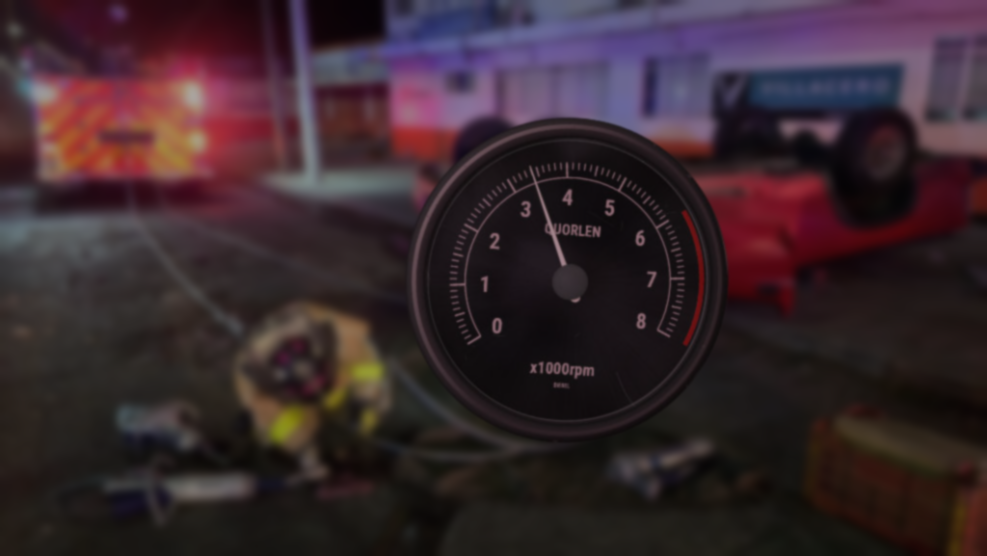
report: 3400 (rpm)
